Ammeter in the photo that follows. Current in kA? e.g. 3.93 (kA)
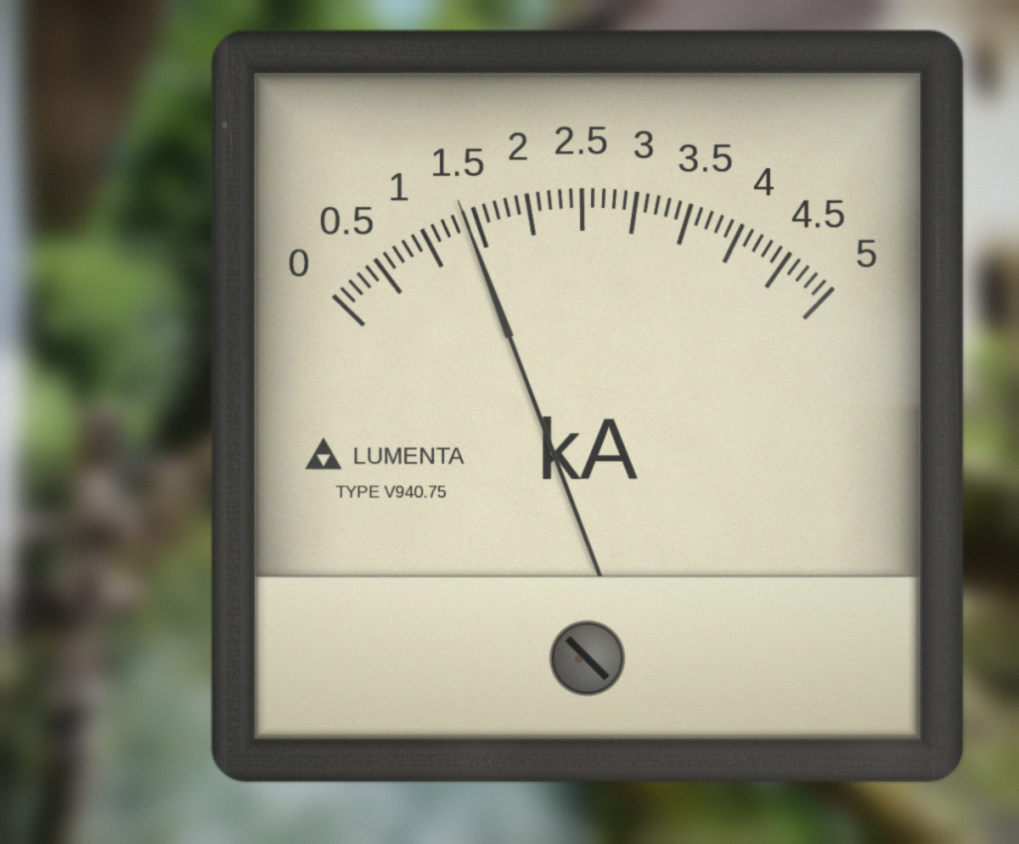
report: 1.4 (kA)
